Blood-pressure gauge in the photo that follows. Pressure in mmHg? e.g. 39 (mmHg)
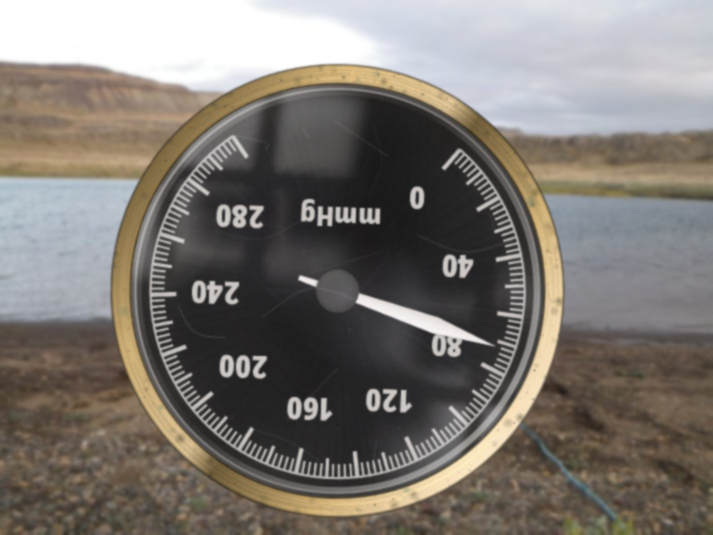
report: 72 (mmHg)
